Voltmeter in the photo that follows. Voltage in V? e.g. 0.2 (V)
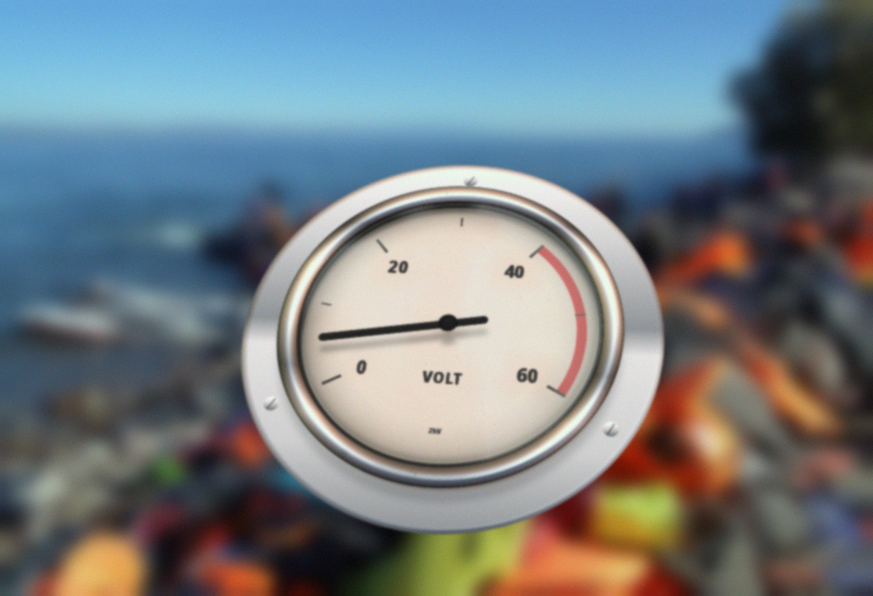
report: 5 (V)
